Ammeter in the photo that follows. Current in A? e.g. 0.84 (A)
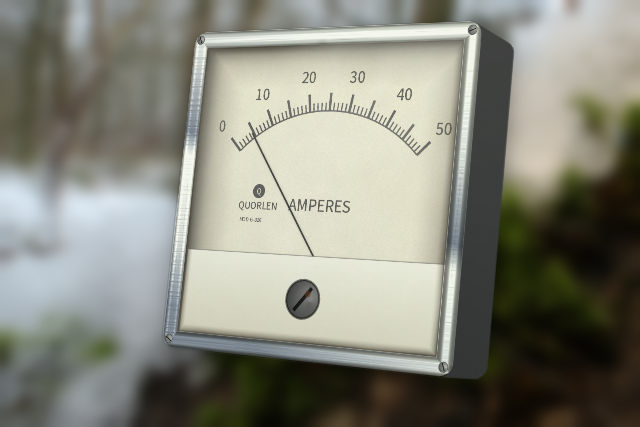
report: 5 (A)
